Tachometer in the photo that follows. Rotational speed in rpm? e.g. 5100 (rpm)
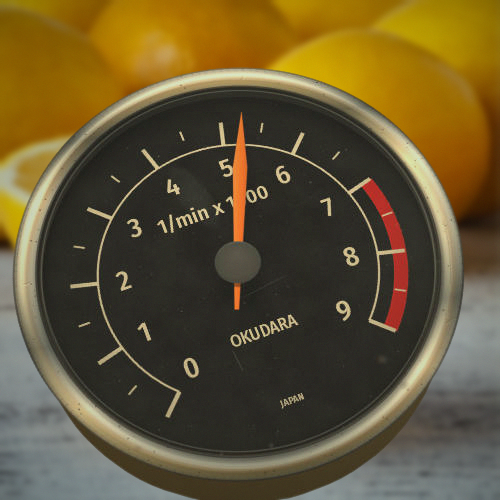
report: 5250 (rpm)
